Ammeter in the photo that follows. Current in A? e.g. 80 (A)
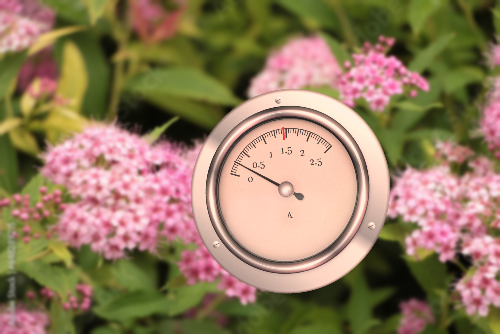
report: 0.25 (A)
